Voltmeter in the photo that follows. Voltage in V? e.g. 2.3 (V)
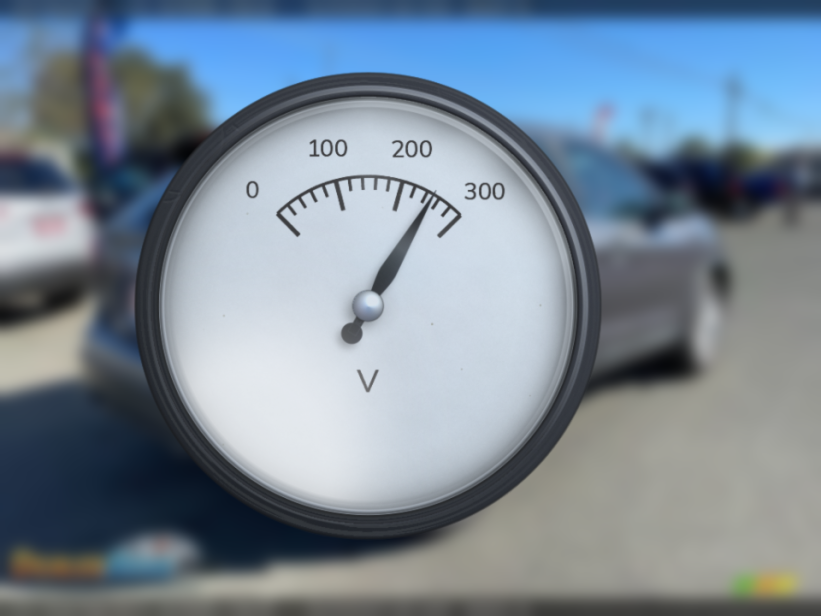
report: 250 (V)
